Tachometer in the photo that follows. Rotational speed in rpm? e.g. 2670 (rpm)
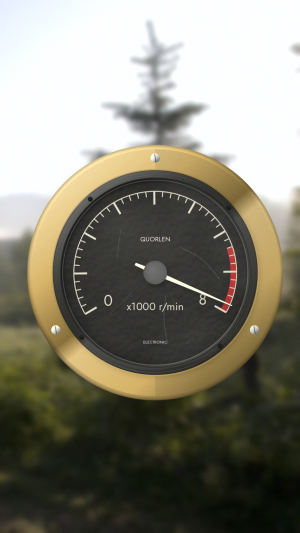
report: 7800 (rpm)
